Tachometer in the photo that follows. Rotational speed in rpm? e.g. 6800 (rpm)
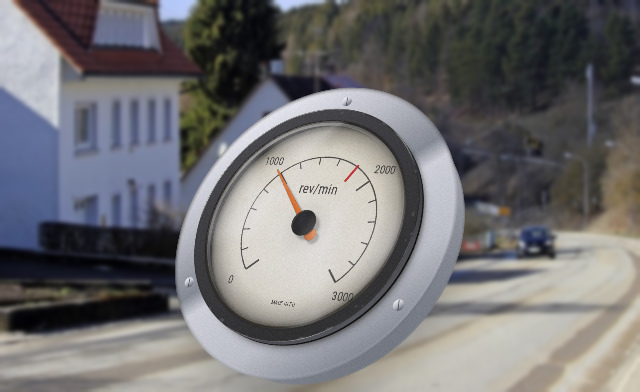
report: 1000 (rpm)
